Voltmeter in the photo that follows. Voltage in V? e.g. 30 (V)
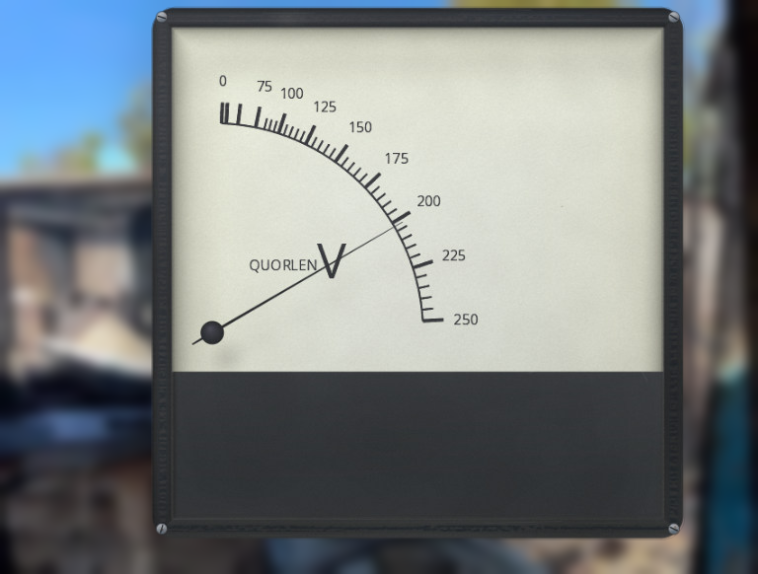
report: 202.5 (V)
